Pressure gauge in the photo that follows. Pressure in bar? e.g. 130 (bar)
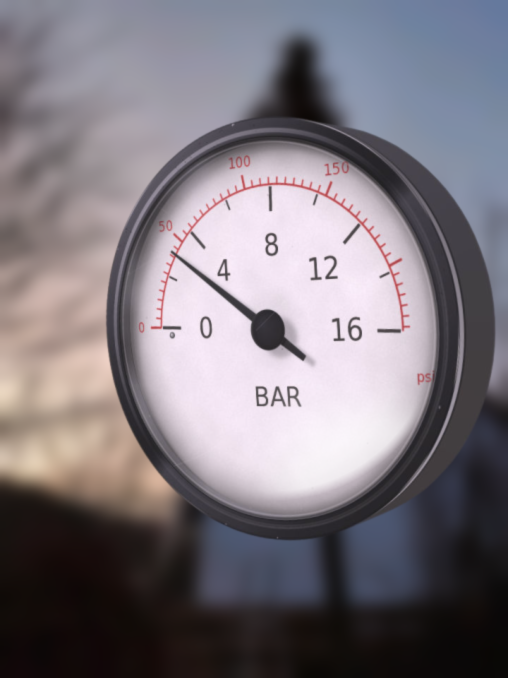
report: 3 (bar)
